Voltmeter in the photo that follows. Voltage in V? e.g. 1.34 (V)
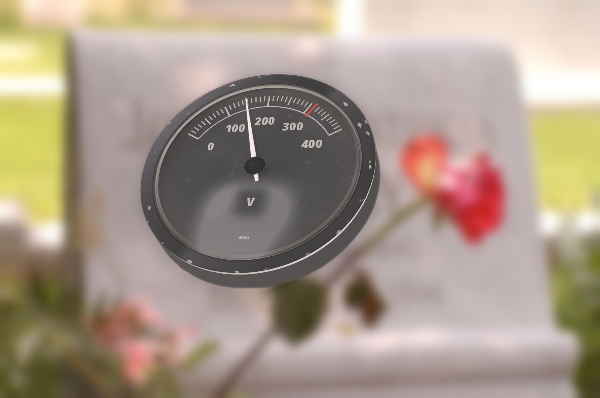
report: 150 (V)
